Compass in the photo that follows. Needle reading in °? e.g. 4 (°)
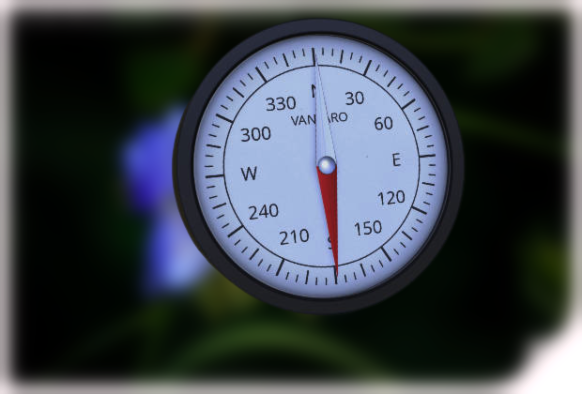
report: 180 (°)
